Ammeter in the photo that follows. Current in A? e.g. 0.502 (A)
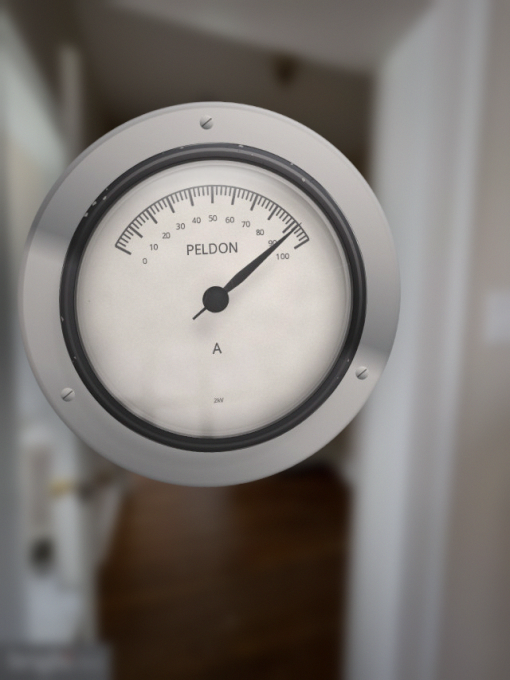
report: 92 (A)
